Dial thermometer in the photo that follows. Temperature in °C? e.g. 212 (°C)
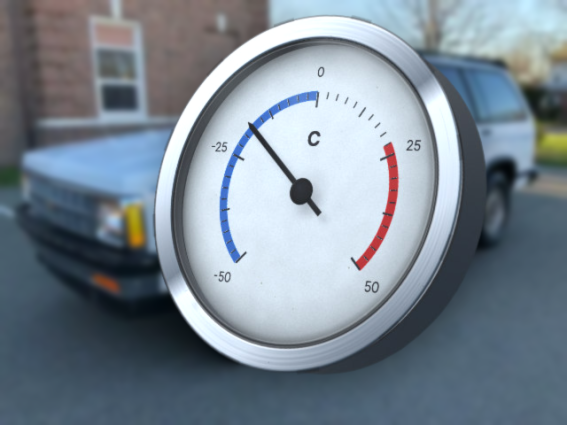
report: -17.5 (°C)
